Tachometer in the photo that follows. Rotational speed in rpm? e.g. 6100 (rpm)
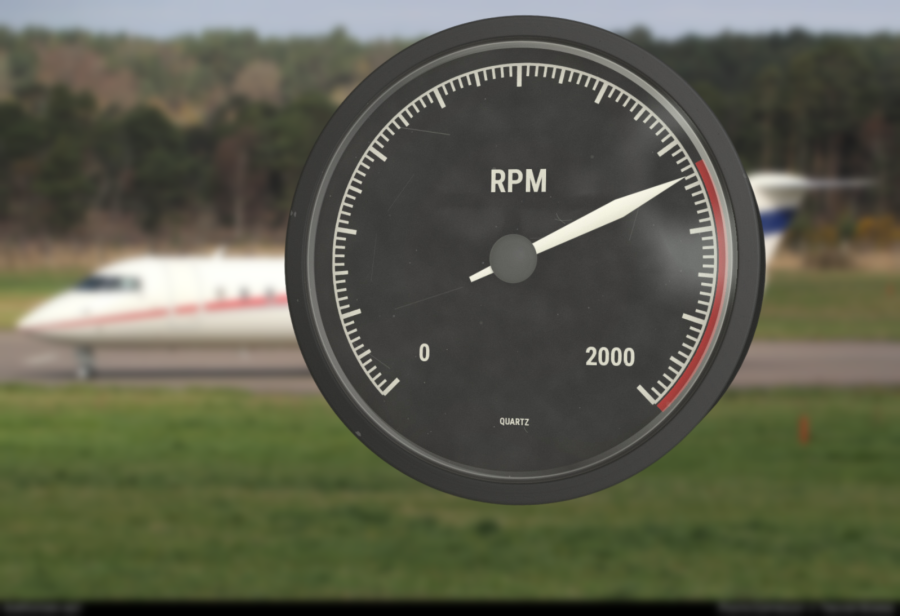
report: 1480 (rpm)
